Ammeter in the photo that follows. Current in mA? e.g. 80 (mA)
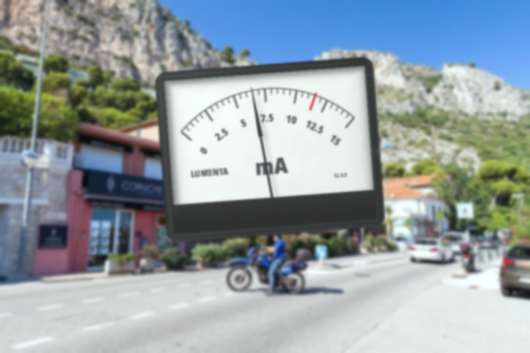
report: 6.5 (mA)
